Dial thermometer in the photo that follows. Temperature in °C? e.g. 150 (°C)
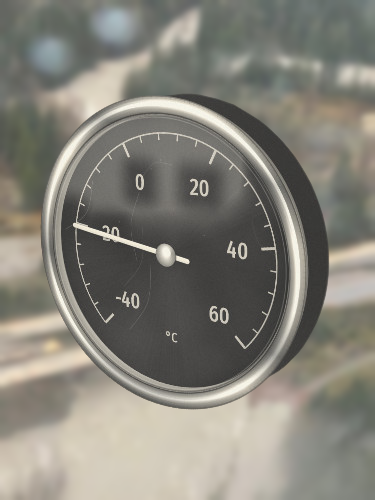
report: -20 (°C)
